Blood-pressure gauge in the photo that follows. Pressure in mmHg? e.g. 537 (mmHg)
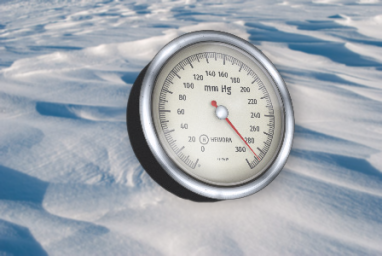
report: 290 (mmHg)
